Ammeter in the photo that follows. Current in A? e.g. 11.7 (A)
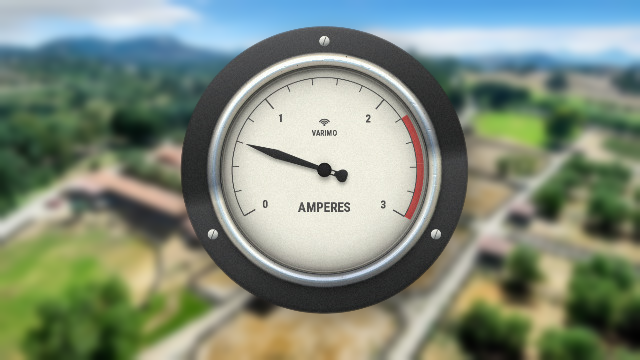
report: 0.6 (A)
